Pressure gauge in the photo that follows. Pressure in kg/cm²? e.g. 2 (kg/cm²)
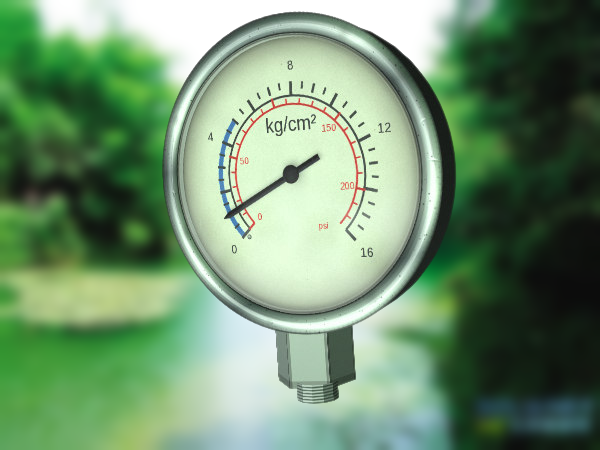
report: 1 (kg/cm²)
